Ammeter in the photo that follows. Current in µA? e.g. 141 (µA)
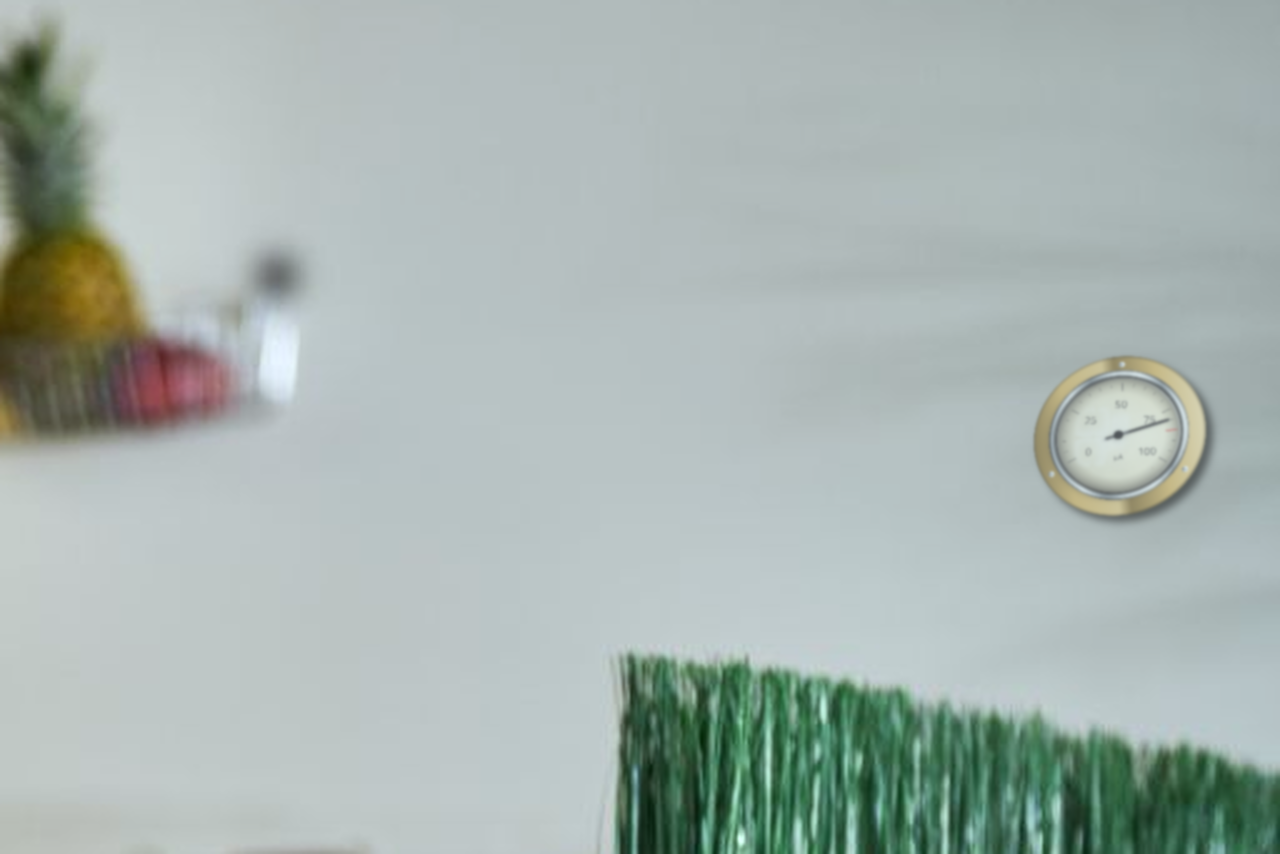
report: 80 (µA)
